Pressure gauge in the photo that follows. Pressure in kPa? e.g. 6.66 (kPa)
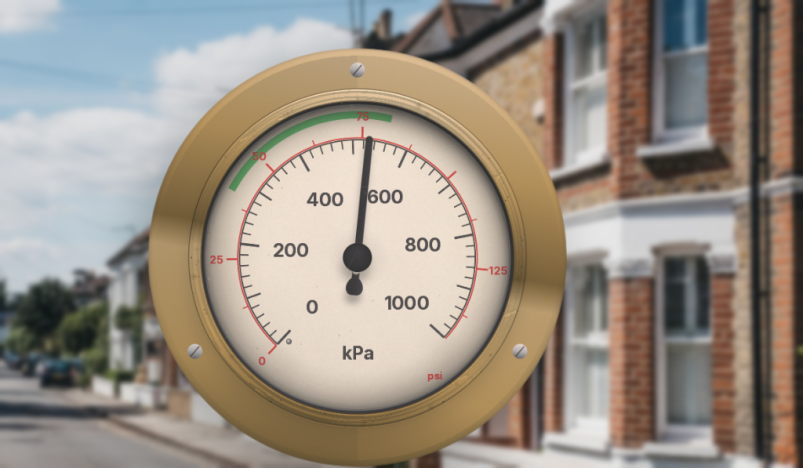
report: 530 (kPa)
